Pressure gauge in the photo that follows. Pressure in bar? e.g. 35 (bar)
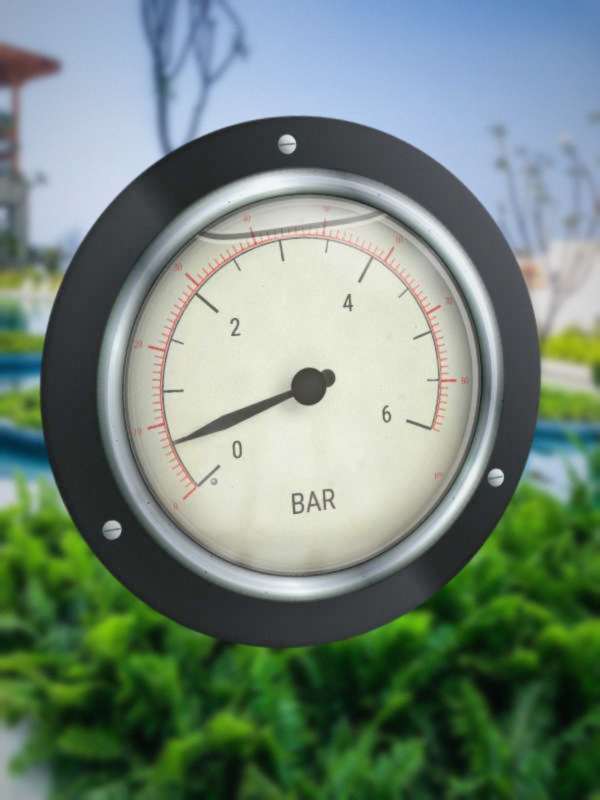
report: 0.5 (bar)
